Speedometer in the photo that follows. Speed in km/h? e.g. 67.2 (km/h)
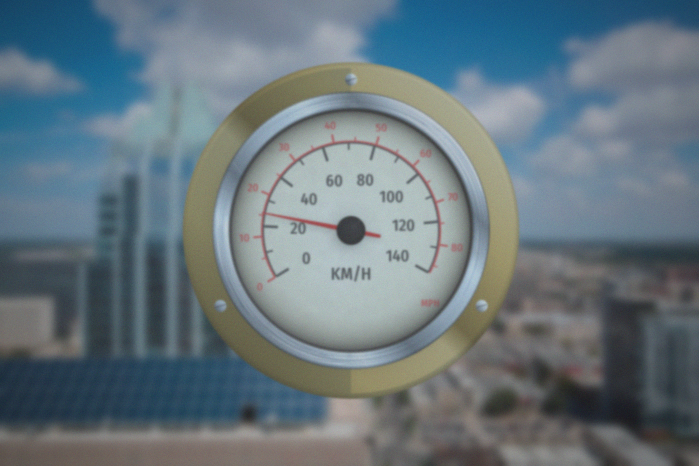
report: 25 (km/h)
